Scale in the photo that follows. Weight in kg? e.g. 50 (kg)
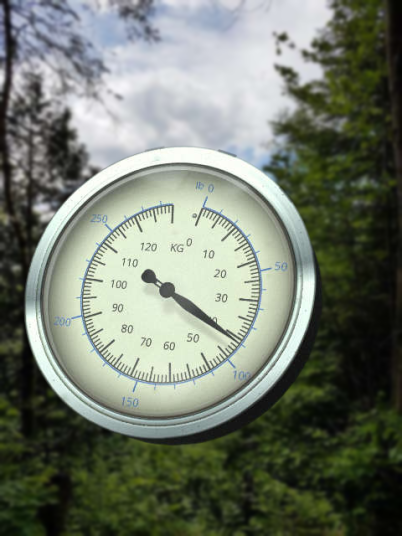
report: 41 (kg)
